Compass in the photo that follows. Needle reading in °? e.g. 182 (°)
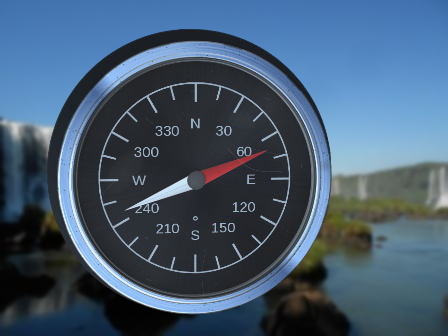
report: 67.5 (°)
